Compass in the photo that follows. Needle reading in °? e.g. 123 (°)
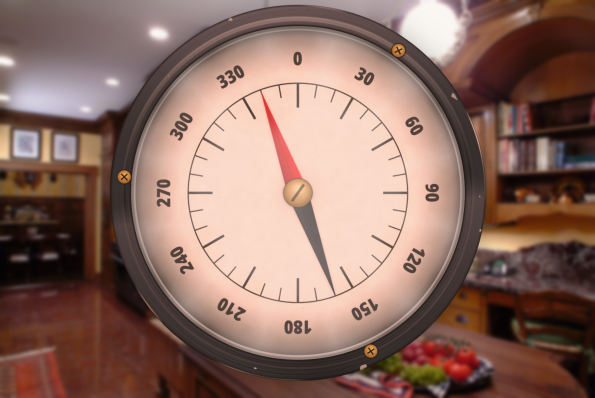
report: 340 (°)
